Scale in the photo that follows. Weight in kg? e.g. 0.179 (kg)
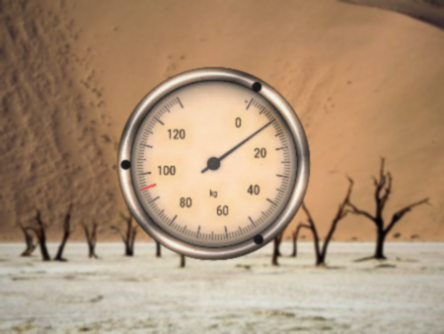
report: 10 (kg)
